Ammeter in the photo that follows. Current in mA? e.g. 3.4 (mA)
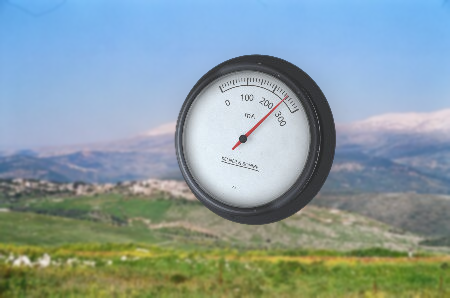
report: 250 (mA)
